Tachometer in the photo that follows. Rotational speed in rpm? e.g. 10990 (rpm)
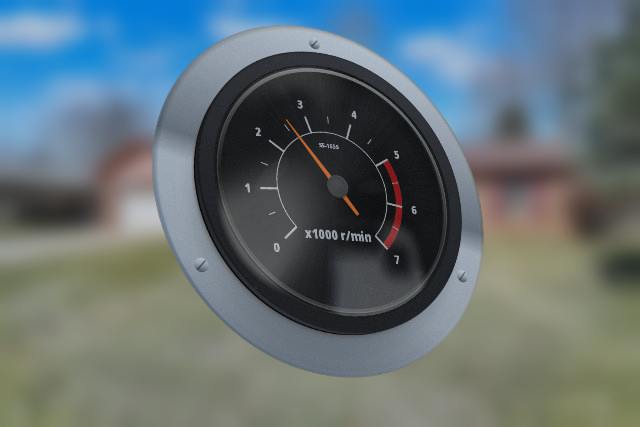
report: 2500 (rpm)
